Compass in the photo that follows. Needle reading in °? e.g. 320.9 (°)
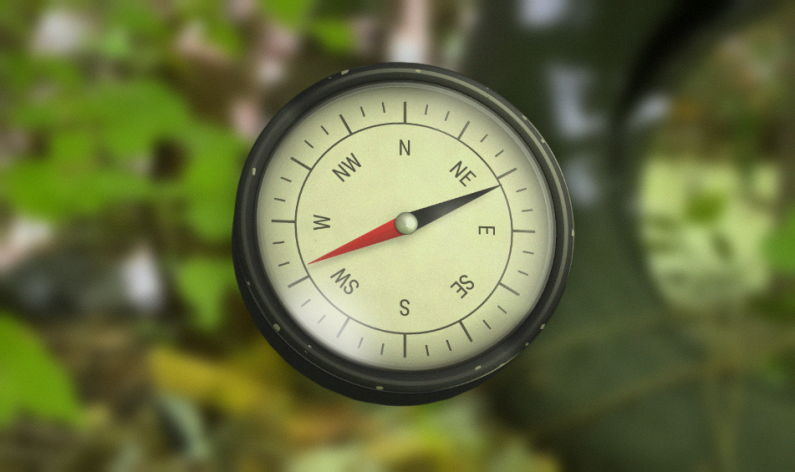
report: 245 (°)
